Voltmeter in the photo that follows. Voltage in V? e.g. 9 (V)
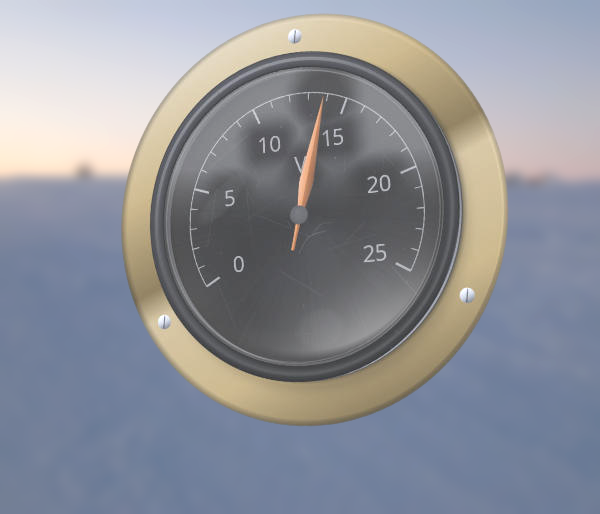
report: 14 (V)
